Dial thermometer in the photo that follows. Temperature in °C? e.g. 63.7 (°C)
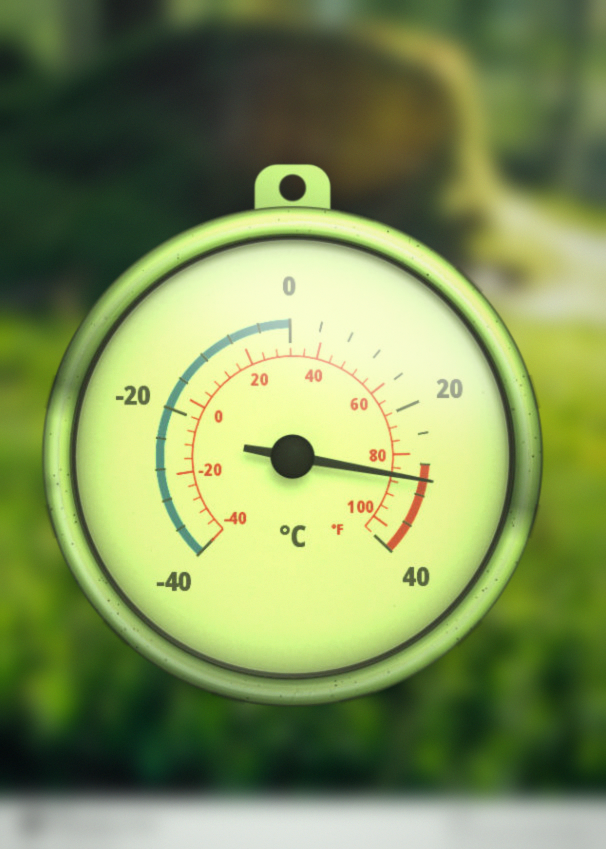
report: 30 (°C)
